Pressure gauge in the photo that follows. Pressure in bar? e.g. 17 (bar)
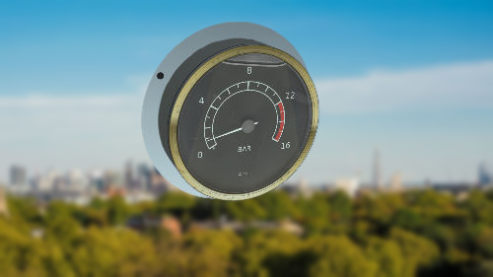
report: 1 (bar)
